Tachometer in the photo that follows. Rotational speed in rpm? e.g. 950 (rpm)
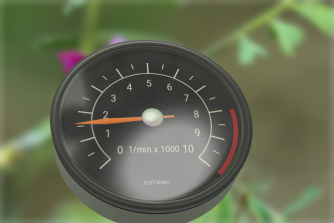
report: 1500 (rpm)
